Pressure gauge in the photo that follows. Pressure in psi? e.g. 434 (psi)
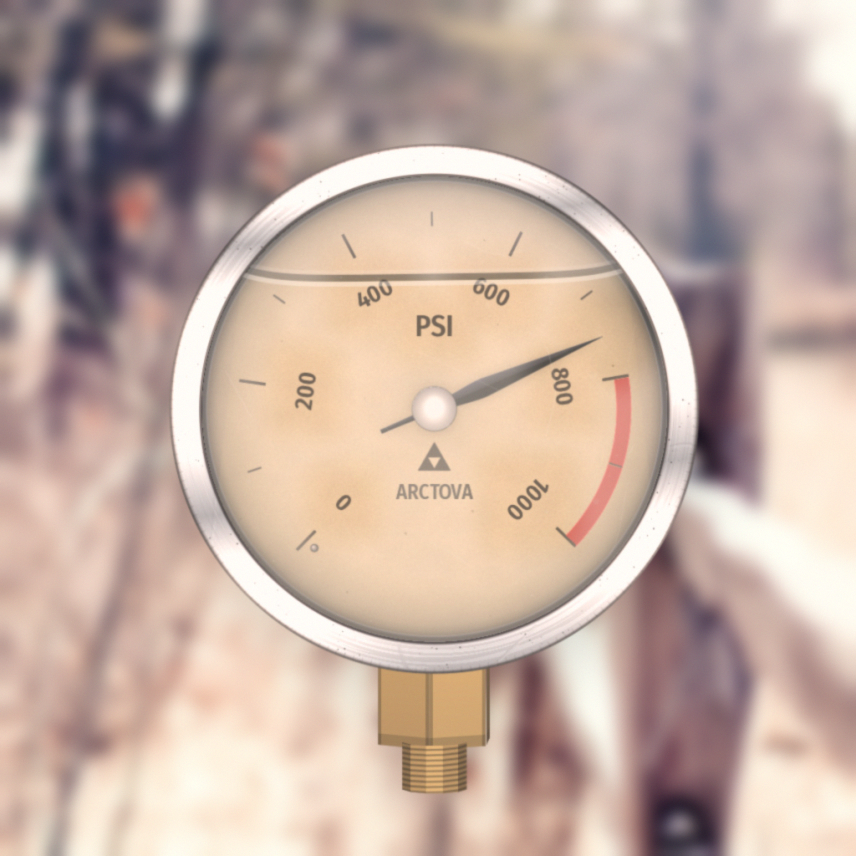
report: 750 (psi)
